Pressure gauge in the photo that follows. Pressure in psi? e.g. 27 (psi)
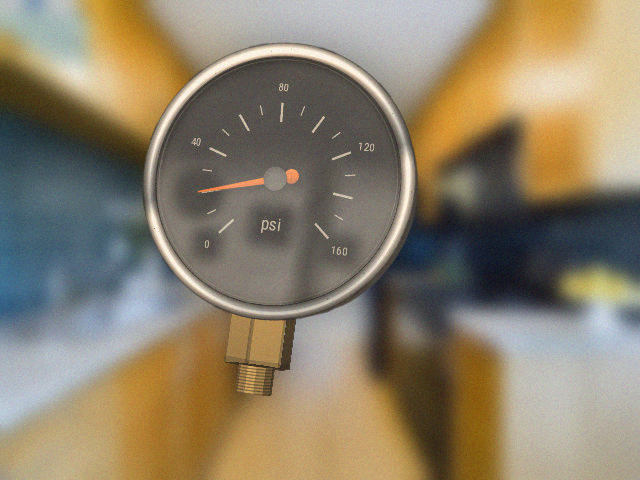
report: 20 (psi)
